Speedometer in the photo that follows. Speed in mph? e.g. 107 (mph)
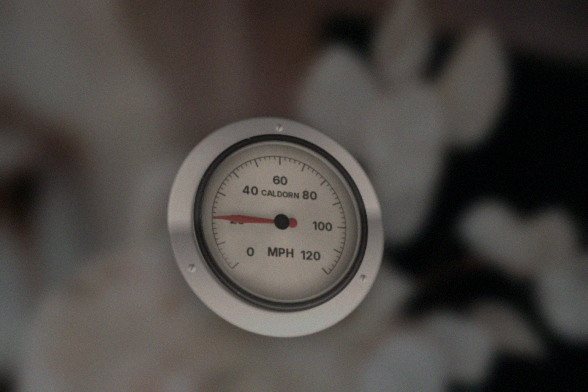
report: 20 (mph)
